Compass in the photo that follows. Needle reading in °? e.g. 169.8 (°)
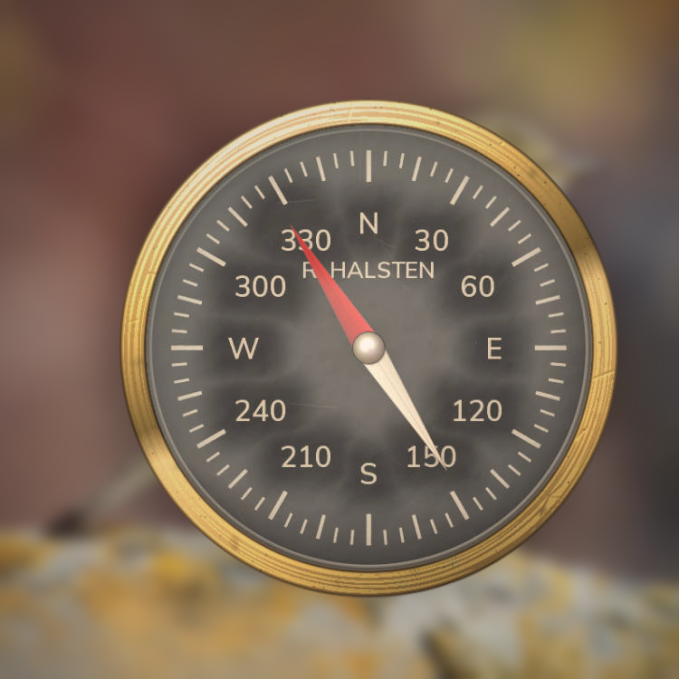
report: 327.5 (°)
